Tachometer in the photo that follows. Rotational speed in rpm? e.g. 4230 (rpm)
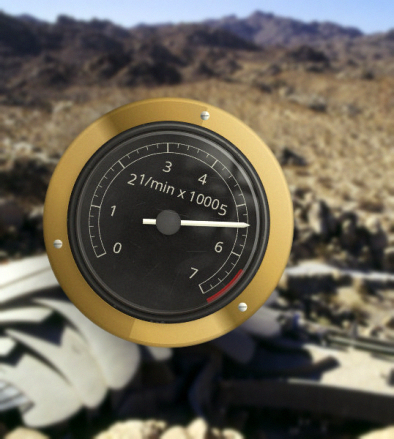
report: 5400 (rpm)
